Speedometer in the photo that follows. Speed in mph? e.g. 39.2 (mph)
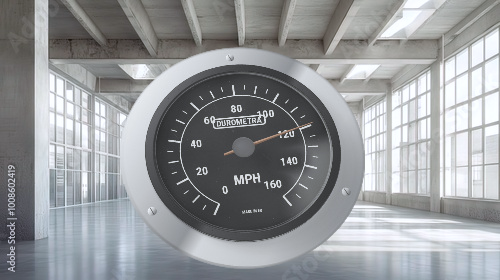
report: 120 (mph)
